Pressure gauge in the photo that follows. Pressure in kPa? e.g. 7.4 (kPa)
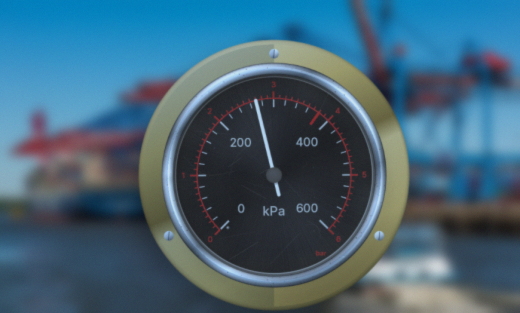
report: 270 (kPa)
